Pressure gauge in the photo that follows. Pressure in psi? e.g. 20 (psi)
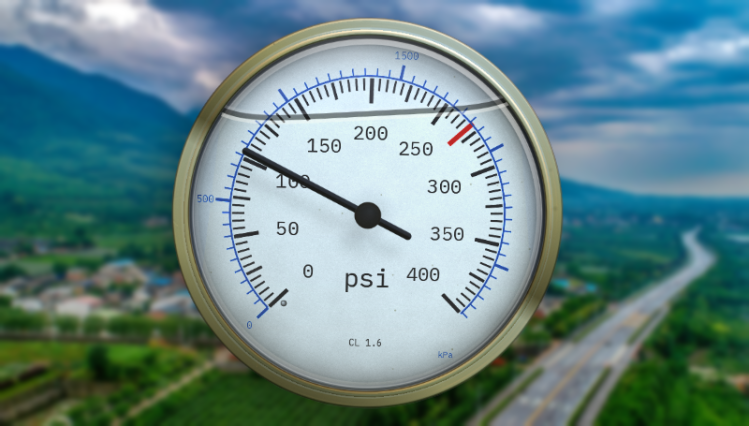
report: 105 (psi)
